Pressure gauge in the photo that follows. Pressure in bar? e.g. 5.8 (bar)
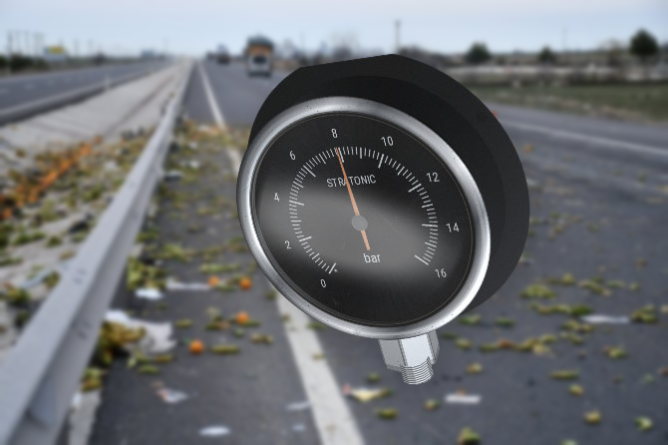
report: 8 (bar)
